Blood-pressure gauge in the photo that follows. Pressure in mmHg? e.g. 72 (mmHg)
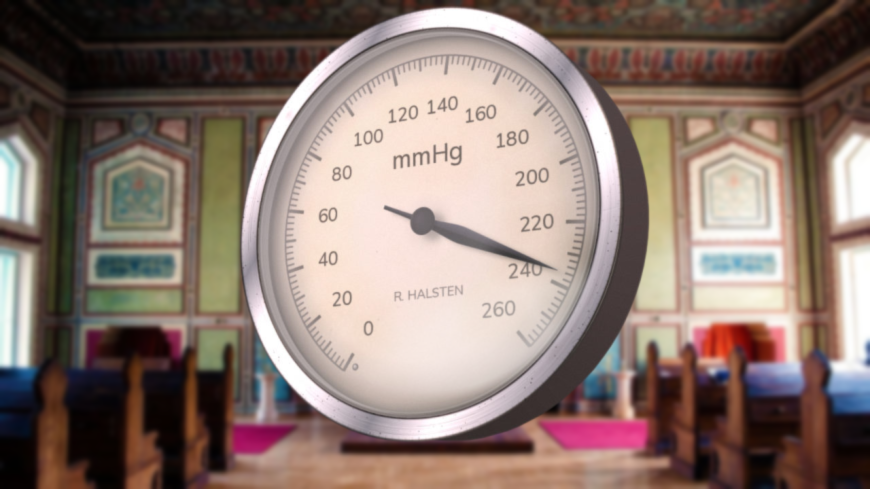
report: 236 (mmHg)
